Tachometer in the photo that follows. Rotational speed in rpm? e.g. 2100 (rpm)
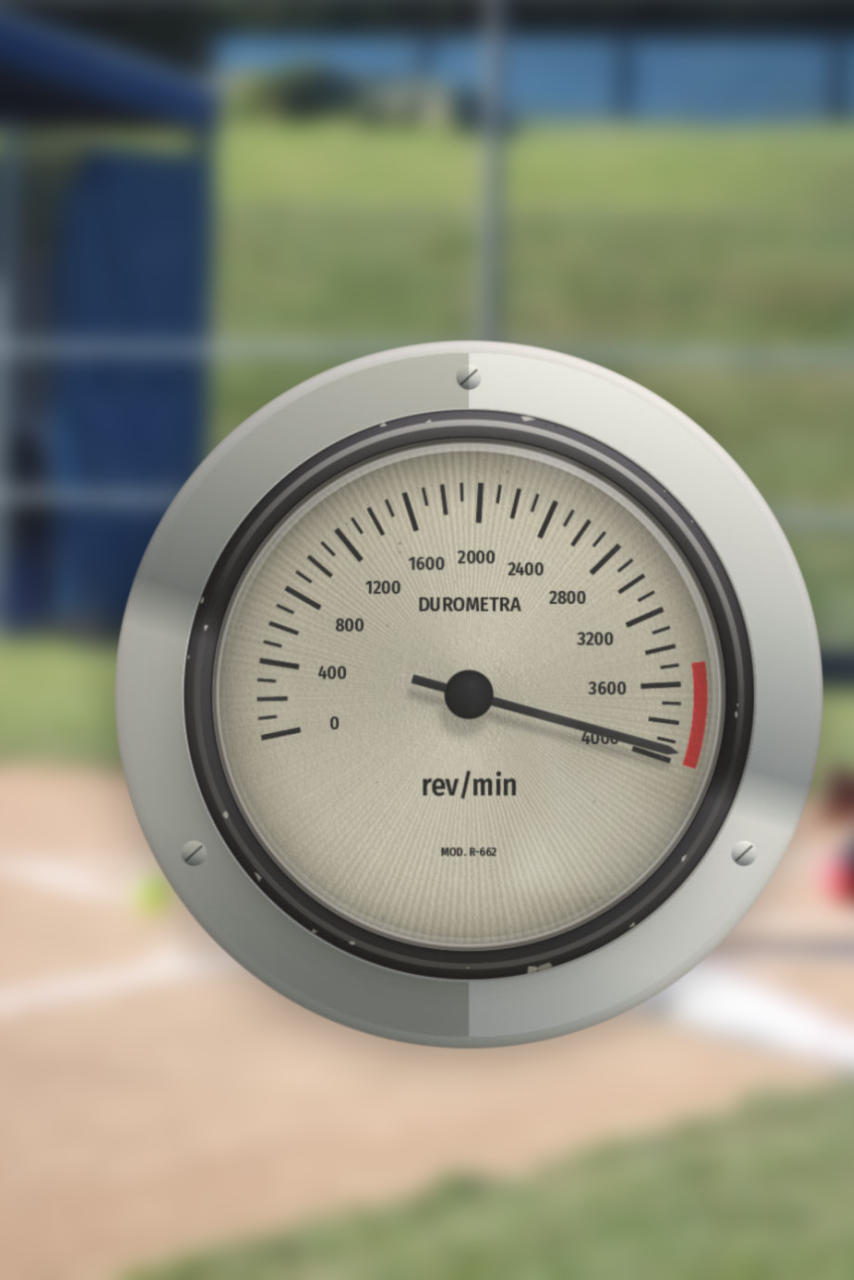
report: 3950 (rpm)
